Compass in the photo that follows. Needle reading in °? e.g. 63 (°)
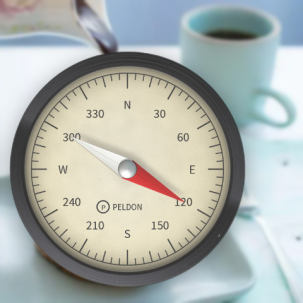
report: 120 (°)
